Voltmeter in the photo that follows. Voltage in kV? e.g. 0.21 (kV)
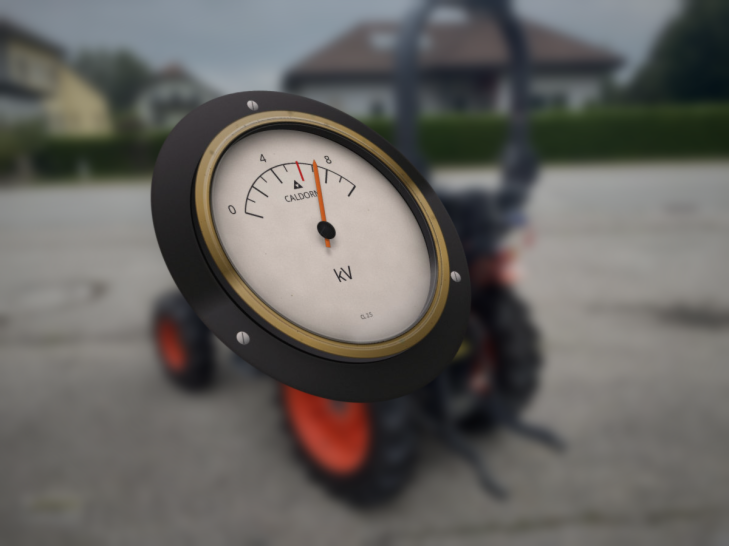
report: 7 (kV)
